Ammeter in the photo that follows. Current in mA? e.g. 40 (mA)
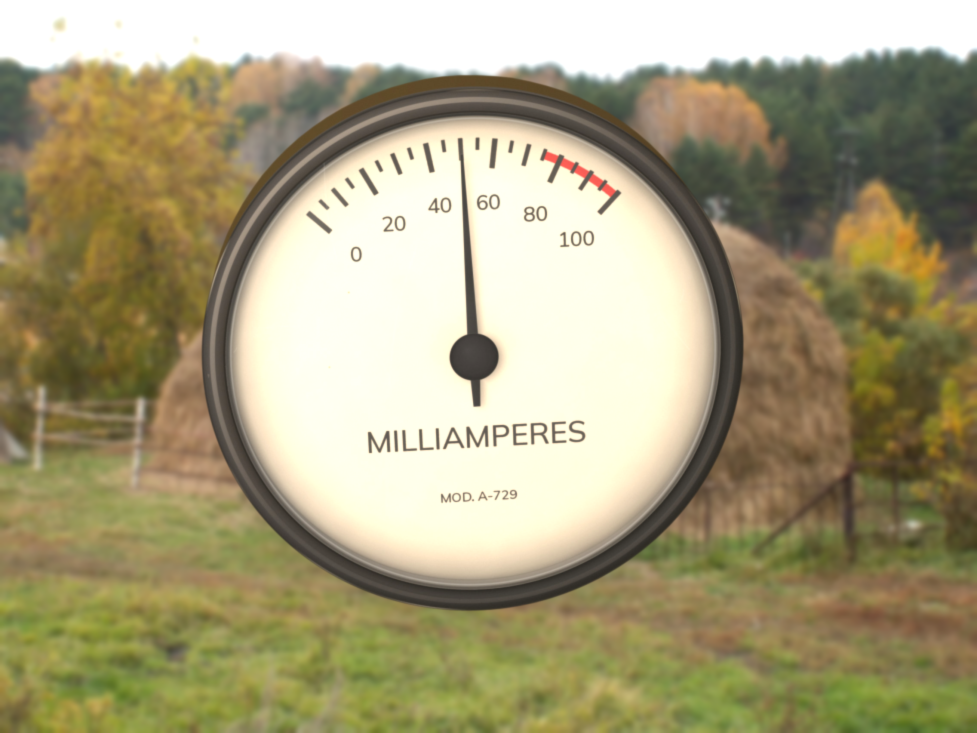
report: 50 (mA)
